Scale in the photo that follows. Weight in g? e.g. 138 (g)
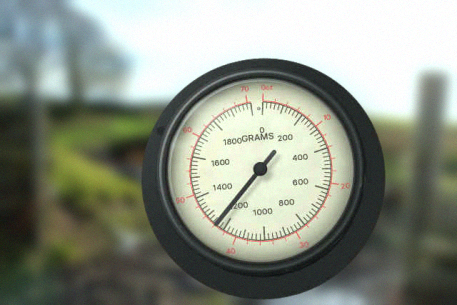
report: 1240 (g)
